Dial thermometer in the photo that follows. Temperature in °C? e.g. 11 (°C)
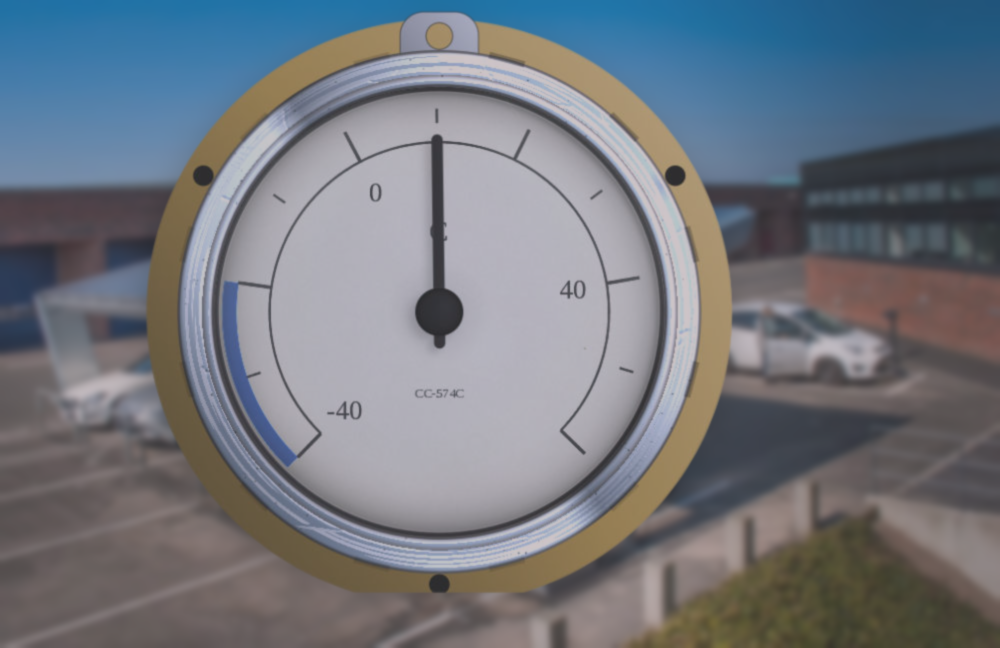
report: 10 (°C)
